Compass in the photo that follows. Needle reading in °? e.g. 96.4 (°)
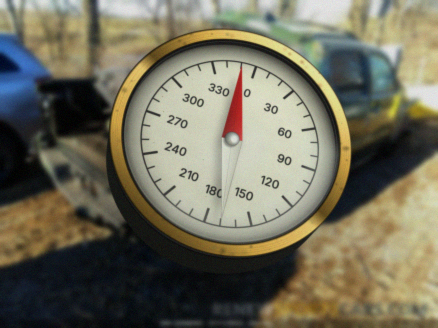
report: 350 (°)
